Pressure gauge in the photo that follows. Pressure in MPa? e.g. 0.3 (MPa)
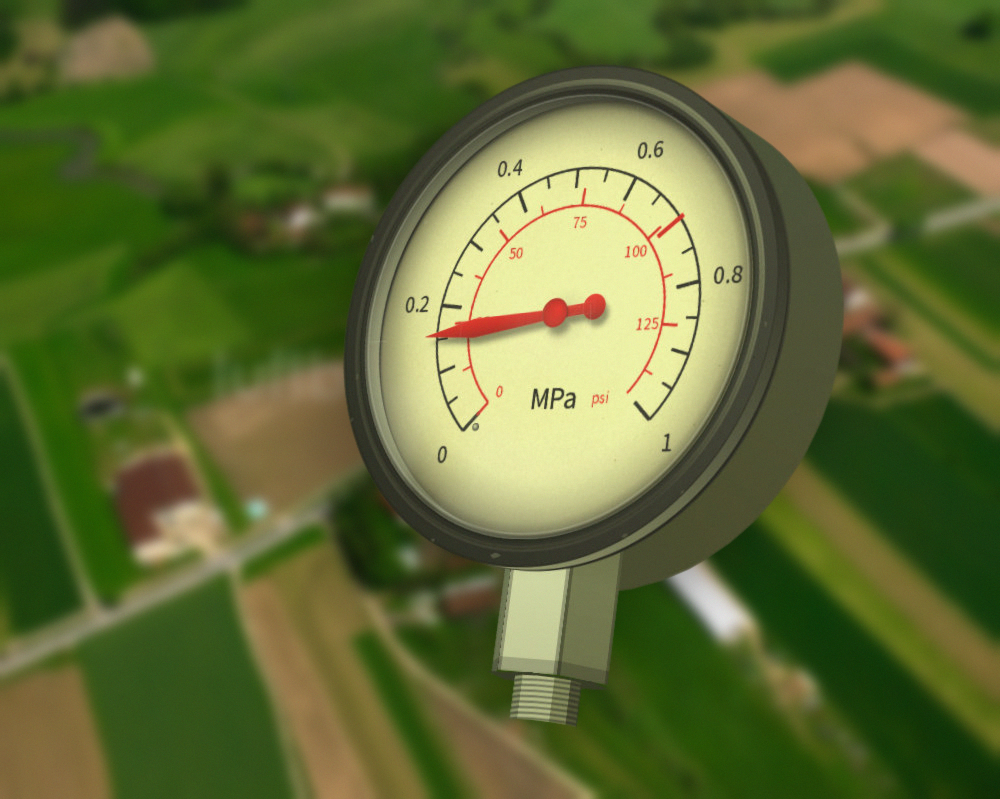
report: 0.15 (MPa)
